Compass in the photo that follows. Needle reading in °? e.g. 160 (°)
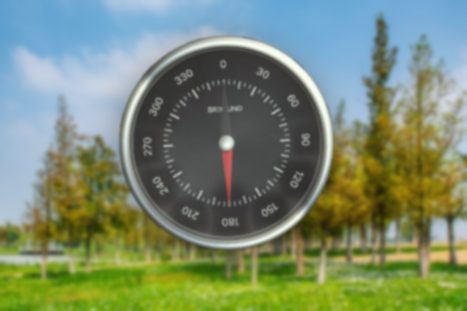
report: 180 (°)
